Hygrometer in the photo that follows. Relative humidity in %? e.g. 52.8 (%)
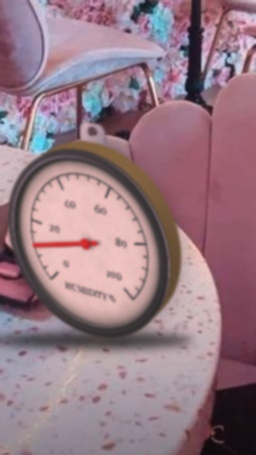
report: 12 (%)
